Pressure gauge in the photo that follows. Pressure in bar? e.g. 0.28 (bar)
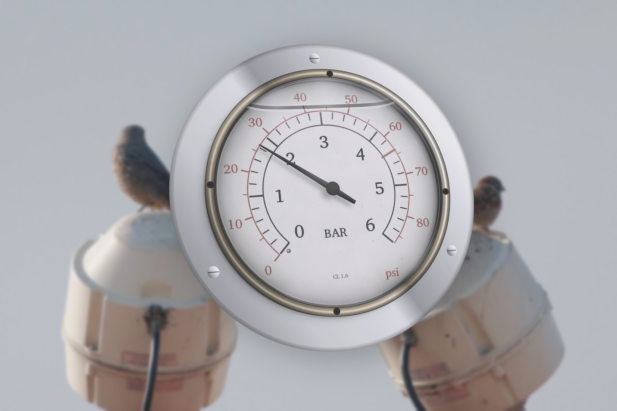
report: 1.8 (bar)
